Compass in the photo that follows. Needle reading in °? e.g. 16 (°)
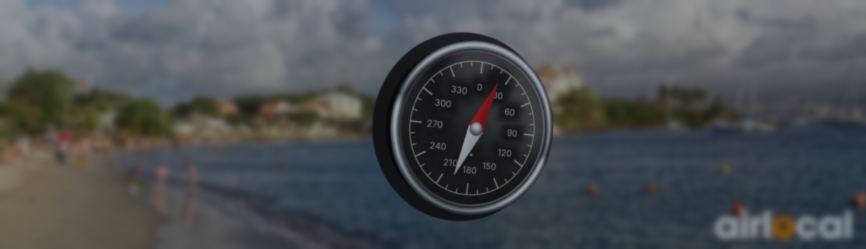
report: 20 (°)
